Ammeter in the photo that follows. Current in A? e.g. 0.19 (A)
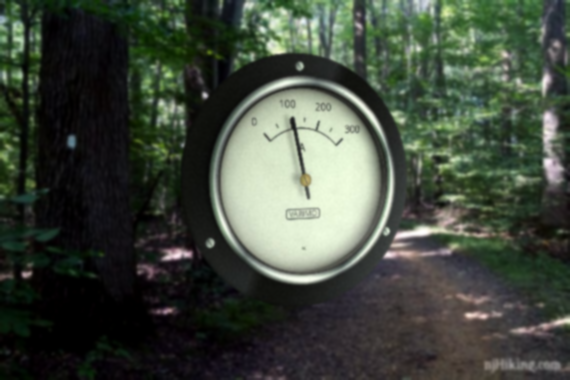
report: 100 (A)
